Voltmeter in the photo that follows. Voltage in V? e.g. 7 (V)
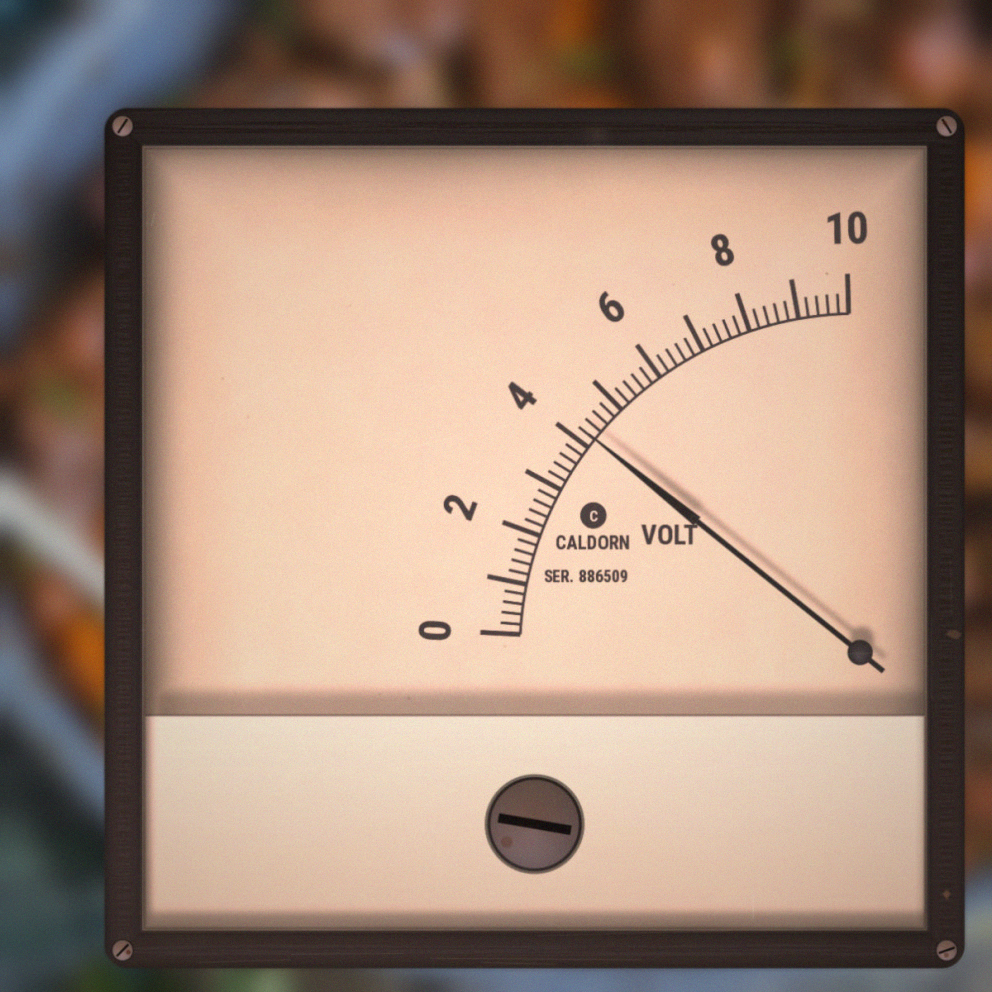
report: 4.2 (V)
